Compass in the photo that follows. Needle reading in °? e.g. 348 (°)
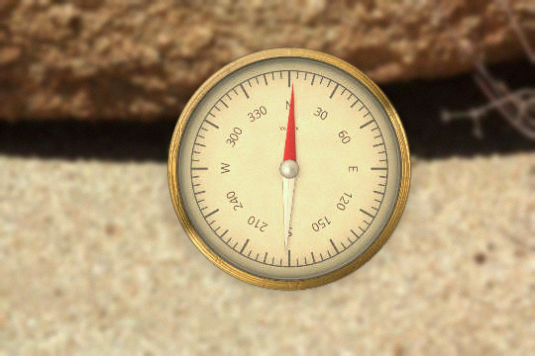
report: 2.5 (°)
